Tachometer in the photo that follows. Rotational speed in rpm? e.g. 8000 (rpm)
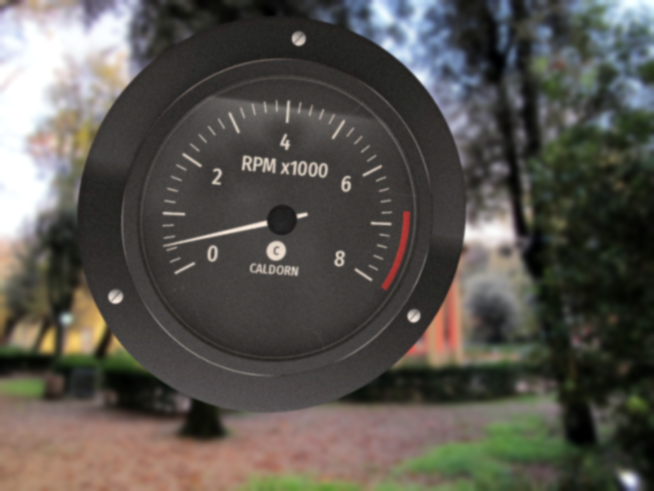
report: 500 (rpm)
